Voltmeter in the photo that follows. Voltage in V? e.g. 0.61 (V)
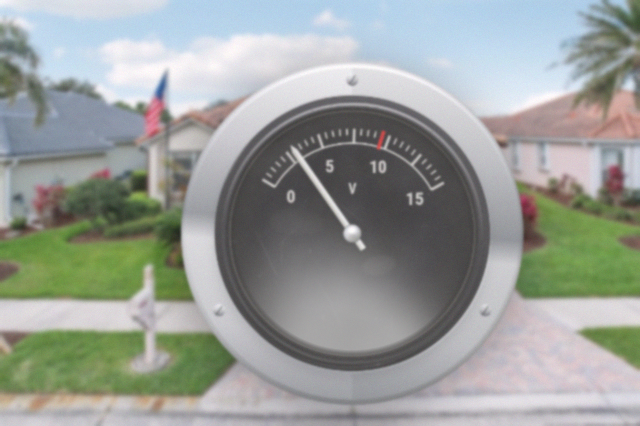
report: 3 (V)
